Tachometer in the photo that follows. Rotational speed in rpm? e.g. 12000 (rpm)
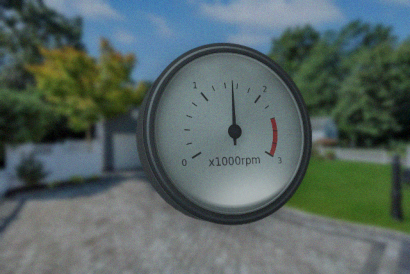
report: 1500 (rpm)
